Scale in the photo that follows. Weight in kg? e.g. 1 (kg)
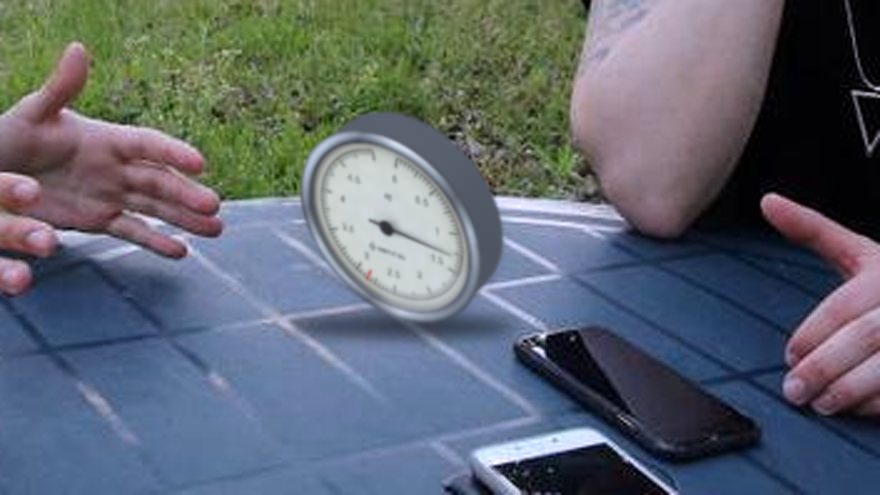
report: 1.25 (kg)
